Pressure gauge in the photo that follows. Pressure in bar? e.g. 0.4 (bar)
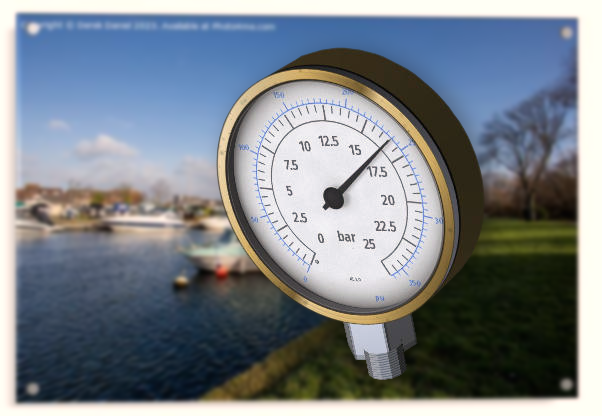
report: 16.5 (bar)
